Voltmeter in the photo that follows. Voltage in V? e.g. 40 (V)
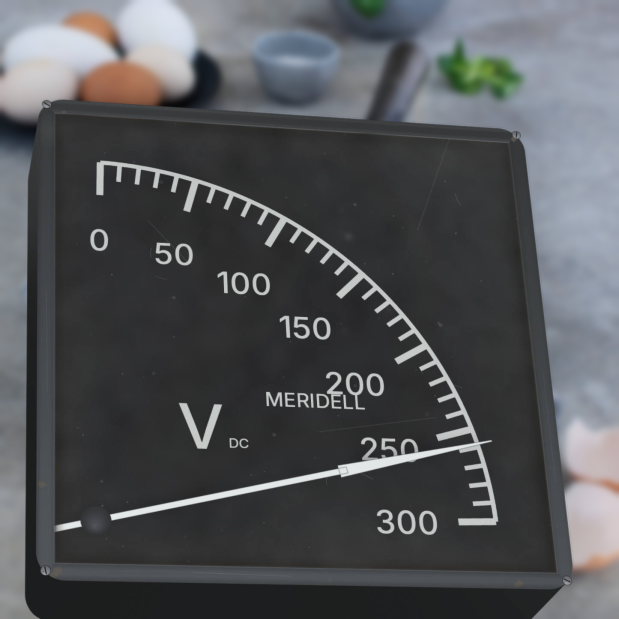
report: 260 (V)
